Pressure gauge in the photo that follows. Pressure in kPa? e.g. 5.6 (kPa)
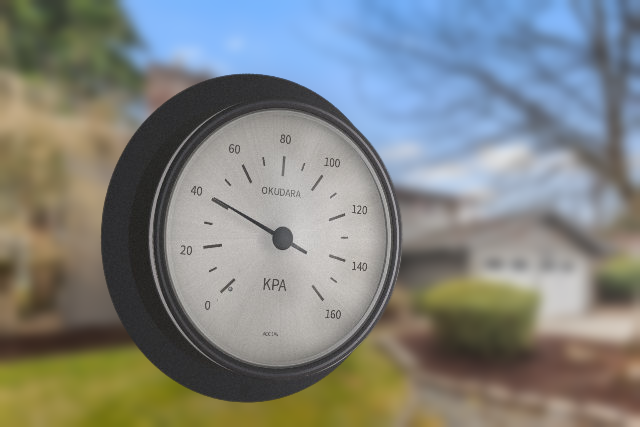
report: 40 (kPa)
